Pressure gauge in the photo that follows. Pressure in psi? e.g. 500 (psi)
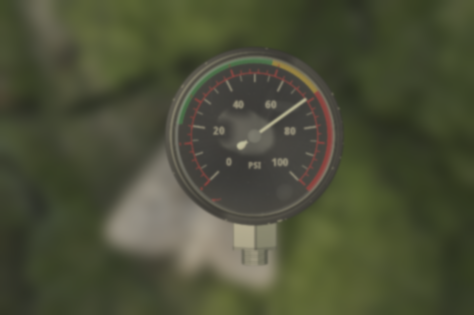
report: 70 (psi)
